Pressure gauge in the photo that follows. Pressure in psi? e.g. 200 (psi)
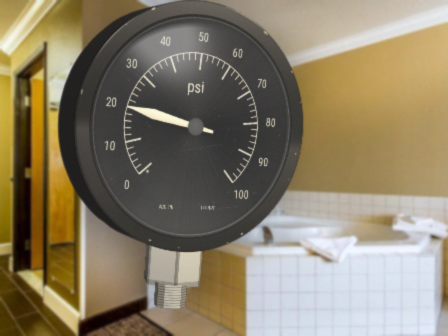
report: 20 (psi)
